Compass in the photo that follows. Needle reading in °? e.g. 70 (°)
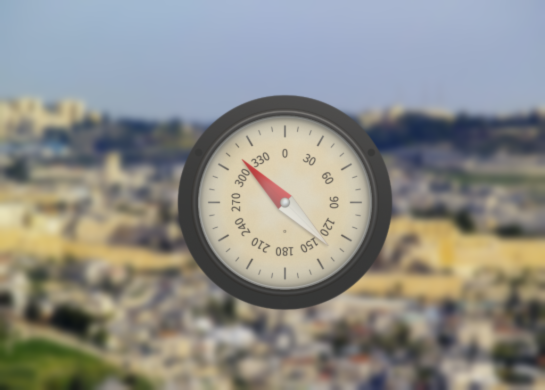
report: 315 (°)
